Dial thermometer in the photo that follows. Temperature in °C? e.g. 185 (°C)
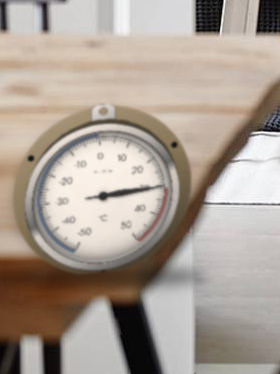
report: 30 (°C)
